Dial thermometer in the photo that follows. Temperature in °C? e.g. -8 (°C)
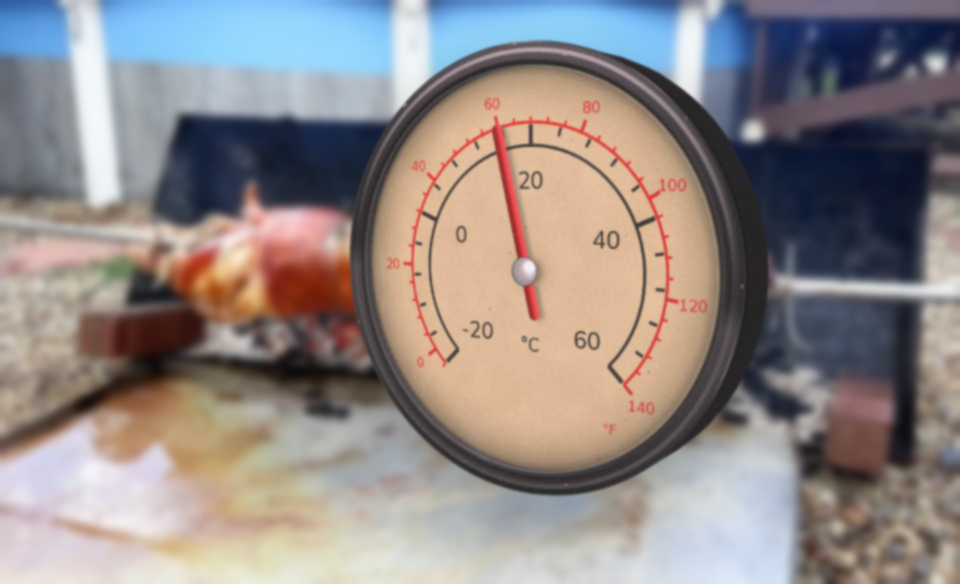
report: 16 (°C)
